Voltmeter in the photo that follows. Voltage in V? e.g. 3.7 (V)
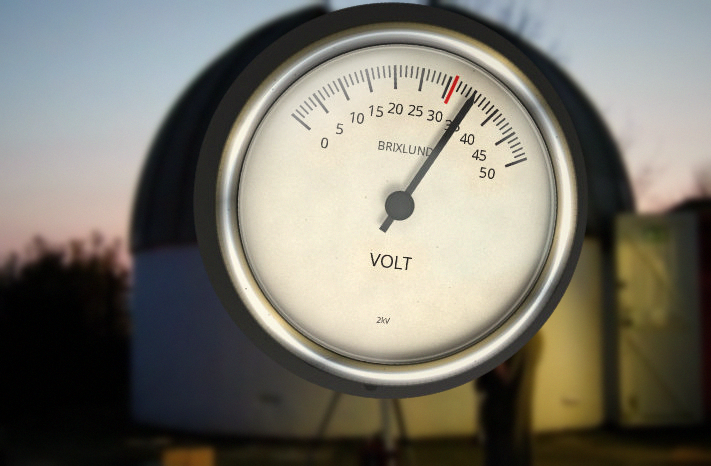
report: 35 (V)
